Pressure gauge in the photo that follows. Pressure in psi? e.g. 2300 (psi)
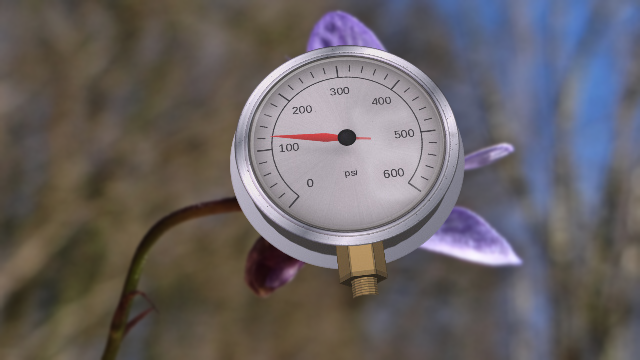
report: 120 (psi)
